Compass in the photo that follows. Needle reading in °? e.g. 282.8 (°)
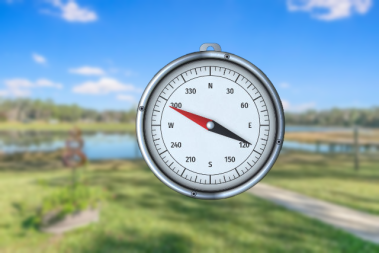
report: 295 (°)
